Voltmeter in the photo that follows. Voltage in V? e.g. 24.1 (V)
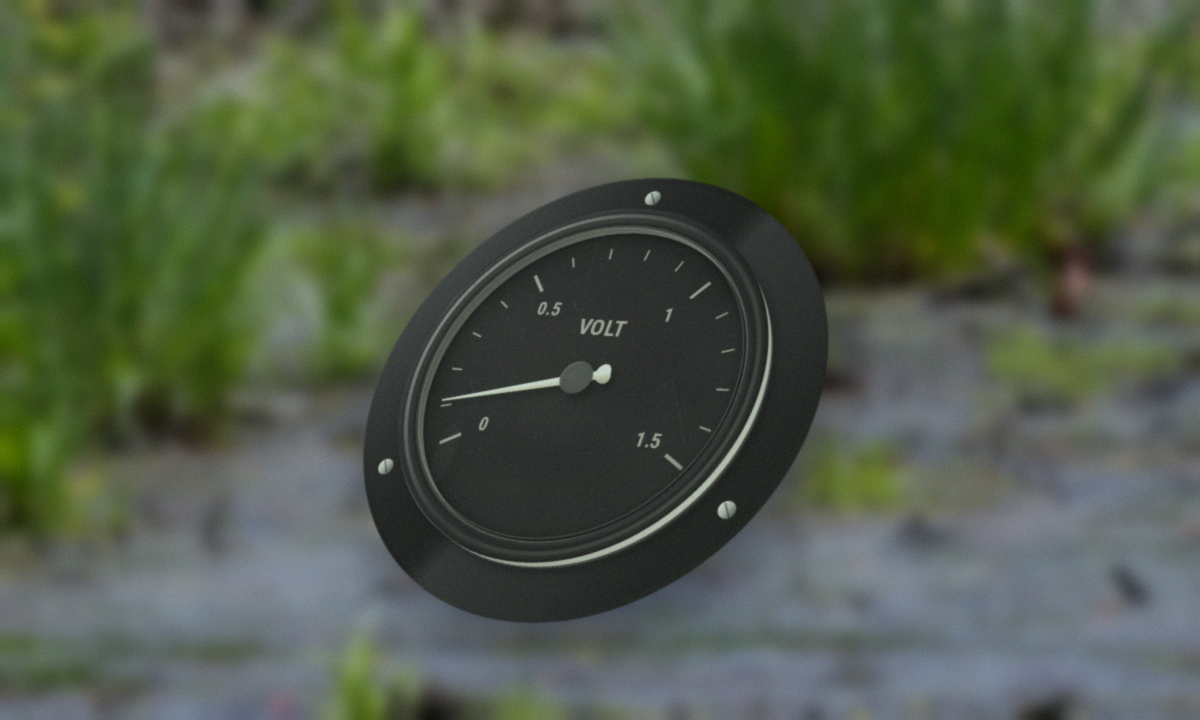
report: 0.1 (V)
